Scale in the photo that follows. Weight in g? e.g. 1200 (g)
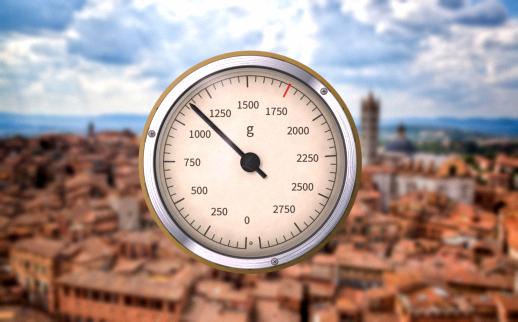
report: 1125 (g)
